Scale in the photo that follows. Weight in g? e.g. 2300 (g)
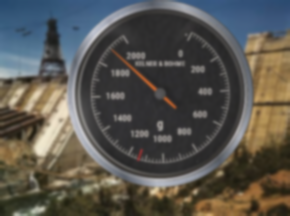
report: 1900 (g)
